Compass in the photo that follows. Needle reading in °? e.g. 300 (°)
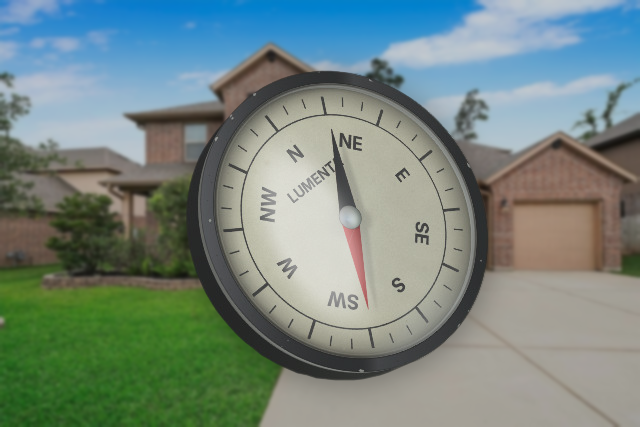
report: 210 (°)
